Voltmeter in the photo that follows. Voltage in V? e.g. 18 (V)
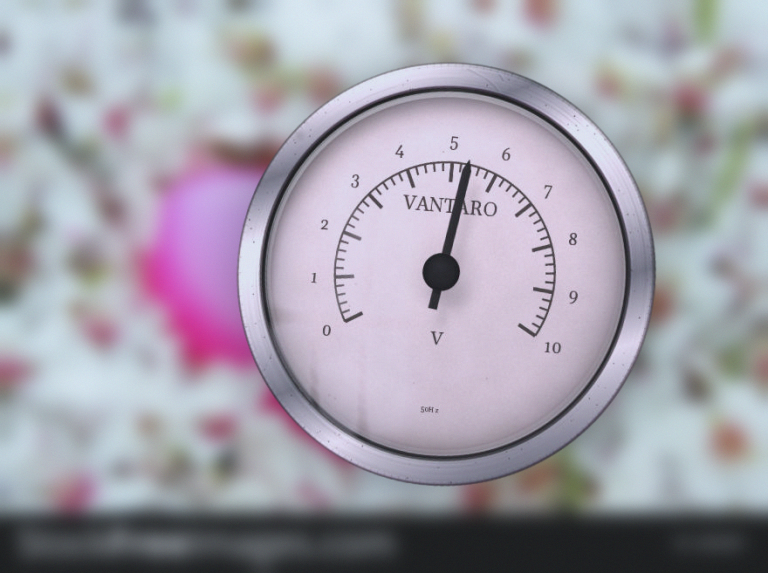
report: 5.4 (V)
